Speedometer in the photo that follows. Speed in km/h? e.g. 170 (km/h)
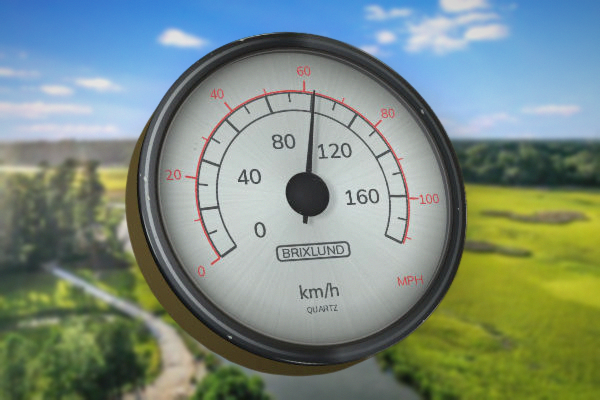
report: 100 (km/h)
